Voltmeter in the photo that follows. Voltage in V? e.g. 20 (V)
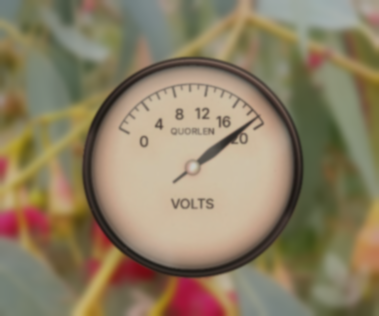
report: 19 (V)
